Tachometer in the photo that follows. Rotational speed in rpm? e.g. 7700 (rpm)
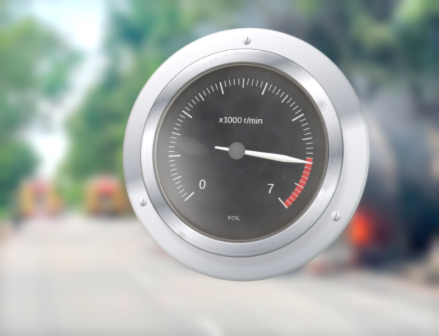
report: 6000 (rpm)
